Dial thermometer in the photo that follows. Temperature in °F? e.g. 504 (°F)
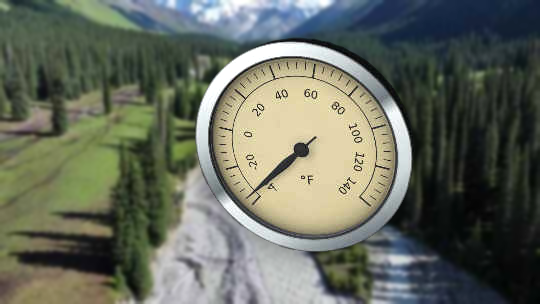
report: -36 (°F)
